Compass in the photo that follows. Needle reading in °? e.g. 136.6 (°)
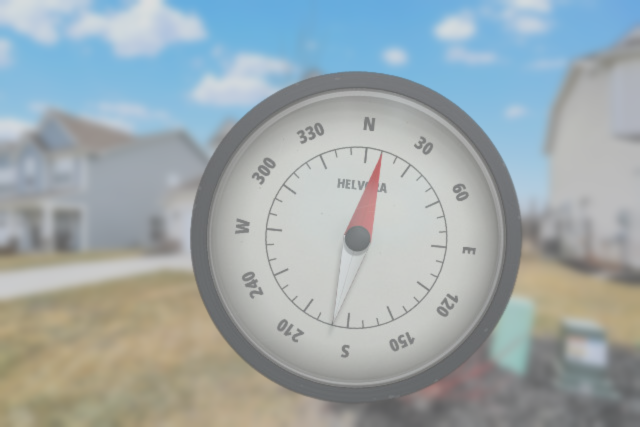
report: 10 (°)
